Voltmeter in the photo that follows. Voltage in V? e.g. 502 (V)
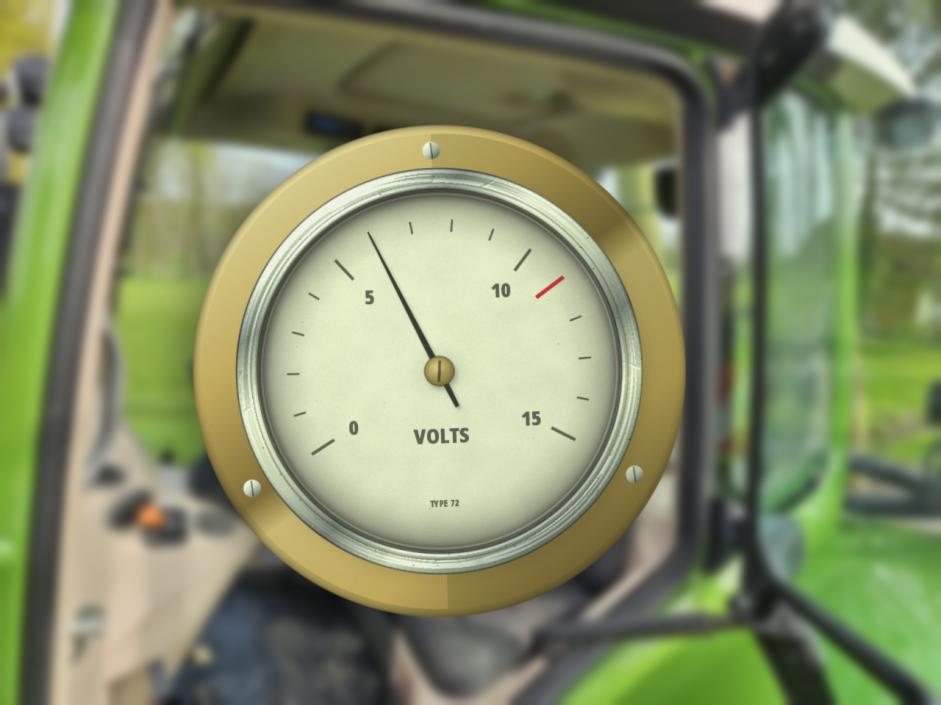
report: 6 (V)
